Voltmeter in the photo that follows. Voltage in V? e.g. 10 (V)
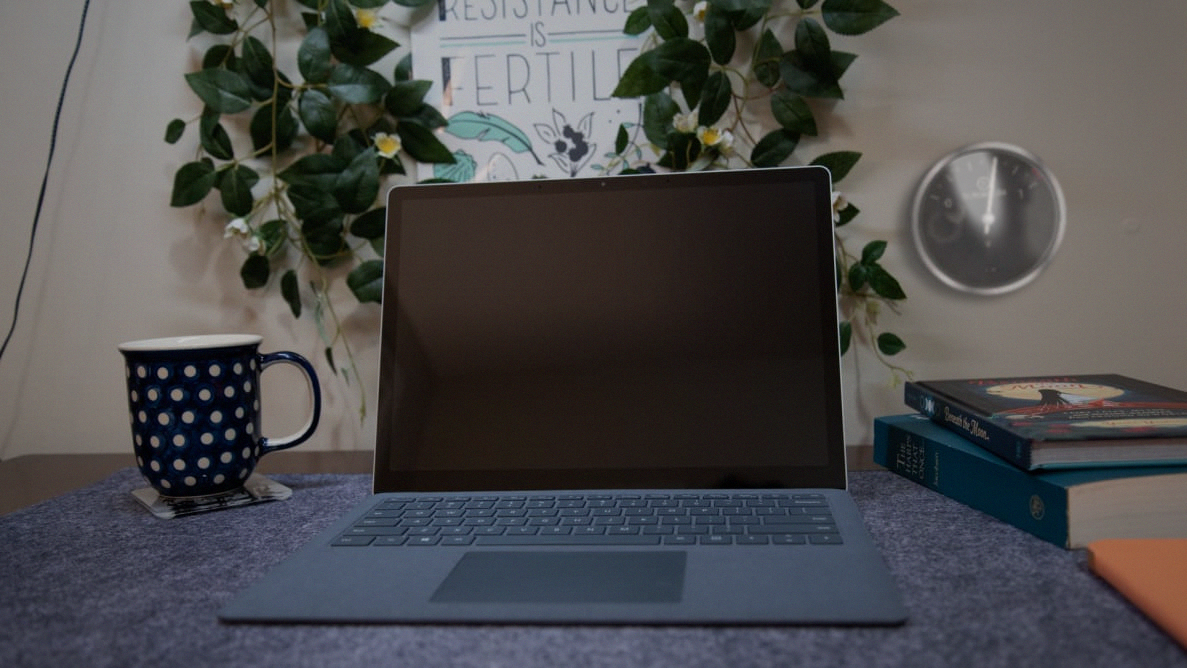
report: 0.6 (V)
